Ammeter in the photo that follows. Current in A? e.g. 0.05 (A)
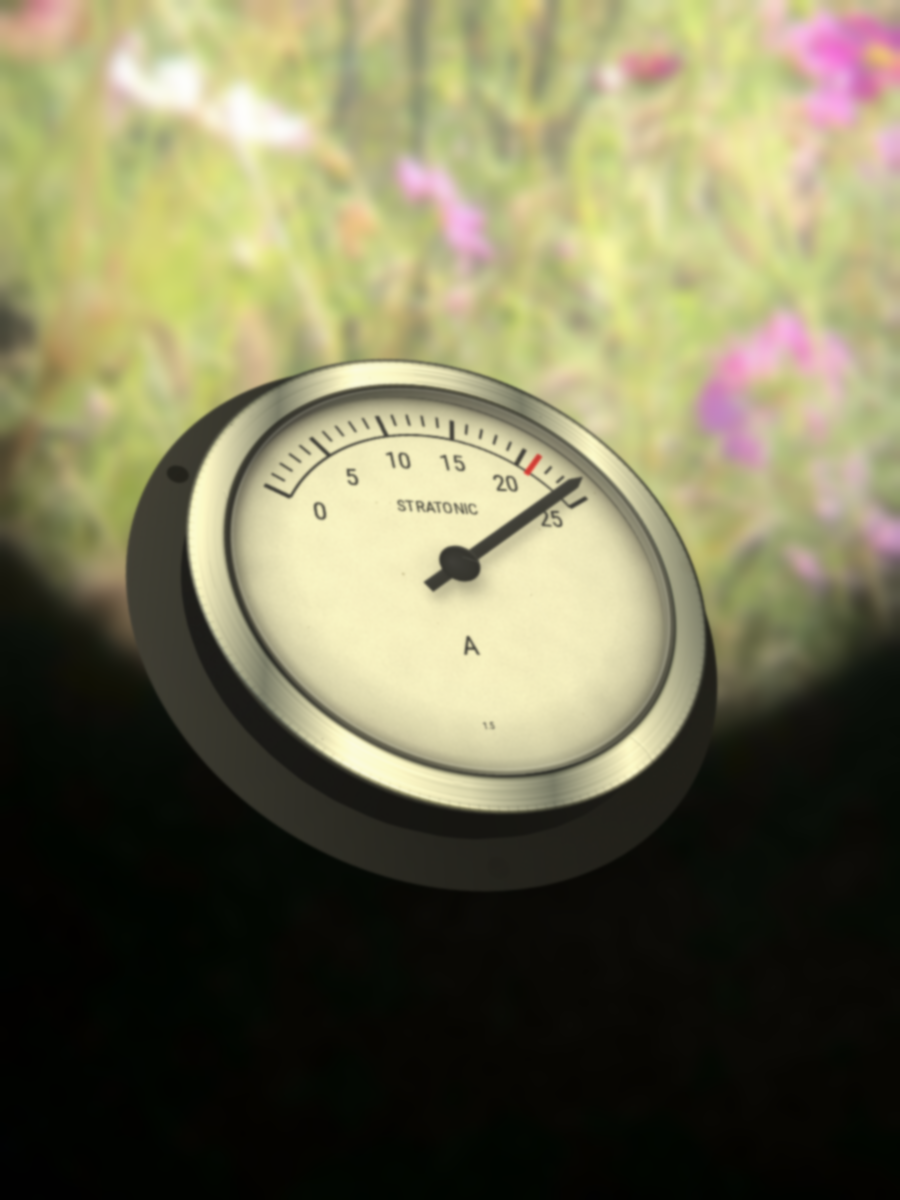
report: 24 (A)
